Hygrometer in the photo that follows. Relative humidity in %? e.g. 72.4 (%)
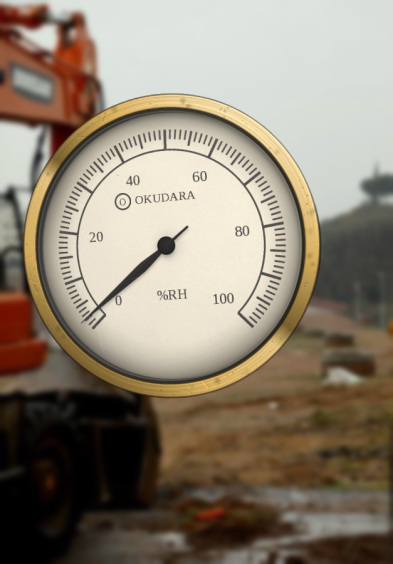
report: 2 (%)
